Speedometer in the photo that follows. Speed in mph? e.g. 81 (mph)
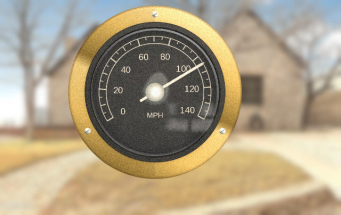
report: 105 (mph)
